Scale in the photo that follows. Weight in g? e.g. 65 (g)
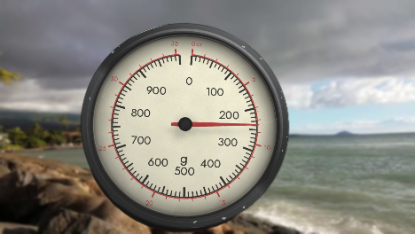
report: 240 (g)
